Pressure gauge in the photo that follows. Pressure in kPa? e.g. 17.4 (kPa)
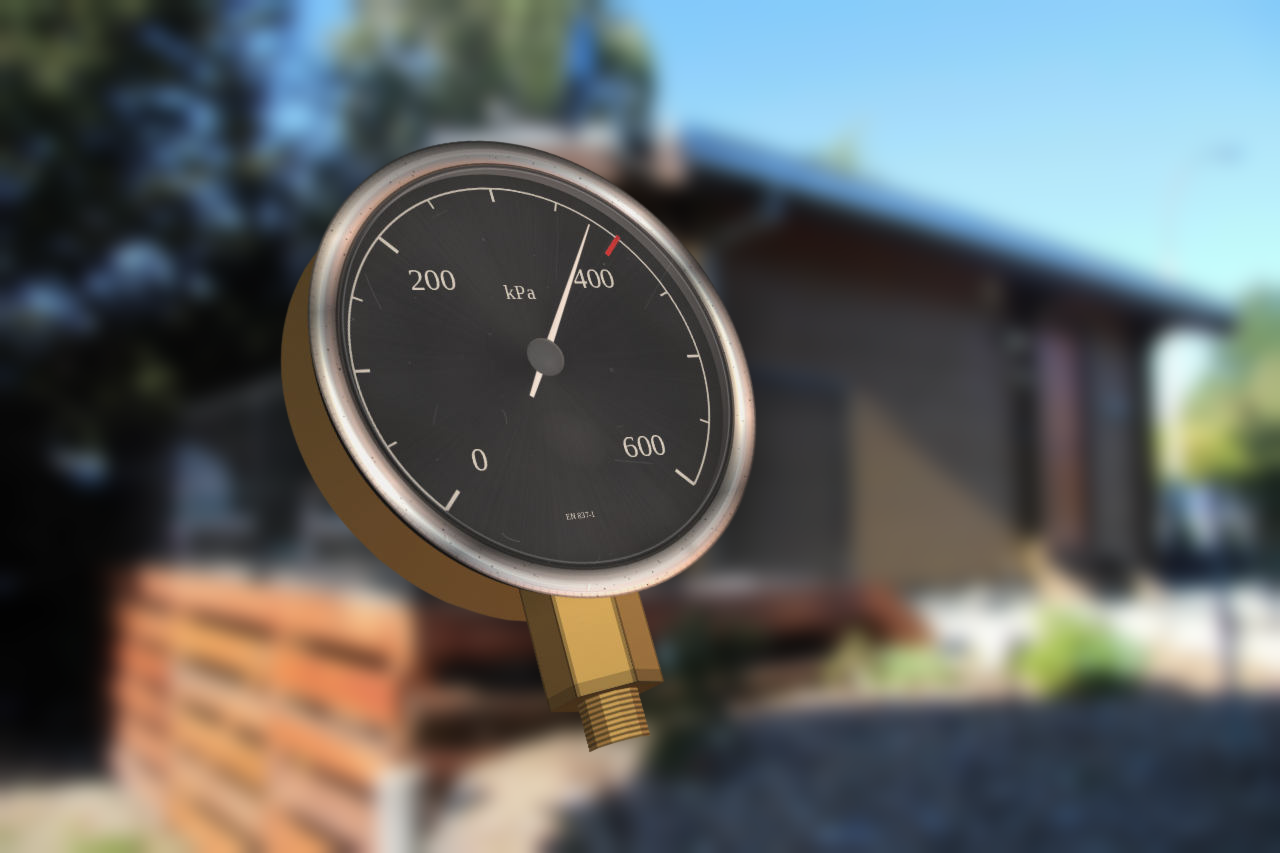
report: 375 (kPa)
